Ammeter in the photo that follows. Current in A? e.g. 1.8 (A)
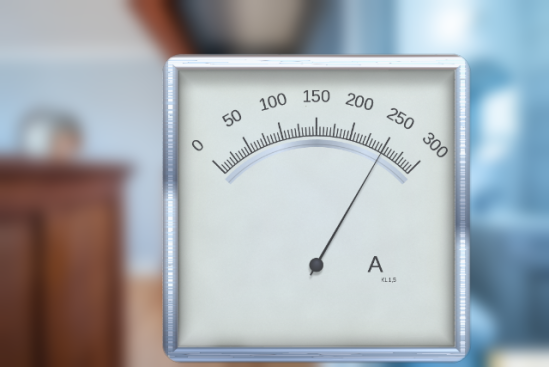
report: 250 (A)
